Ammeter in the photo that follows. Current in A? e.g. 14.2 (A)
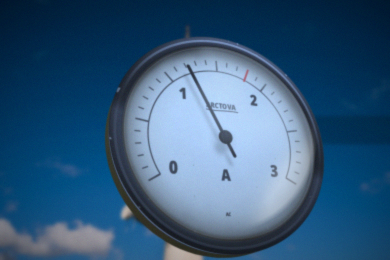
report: 1.2 (A)
